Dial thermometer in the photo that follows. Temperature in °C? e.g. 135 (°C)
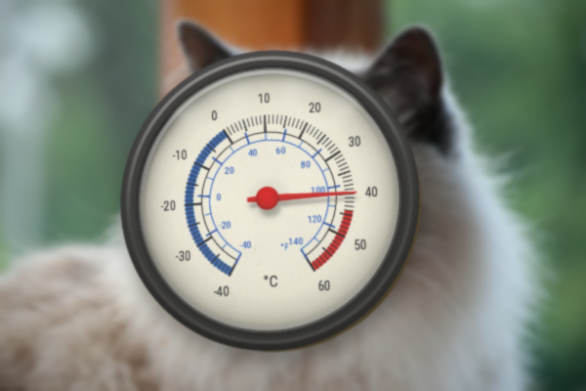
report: 40 (°C)
